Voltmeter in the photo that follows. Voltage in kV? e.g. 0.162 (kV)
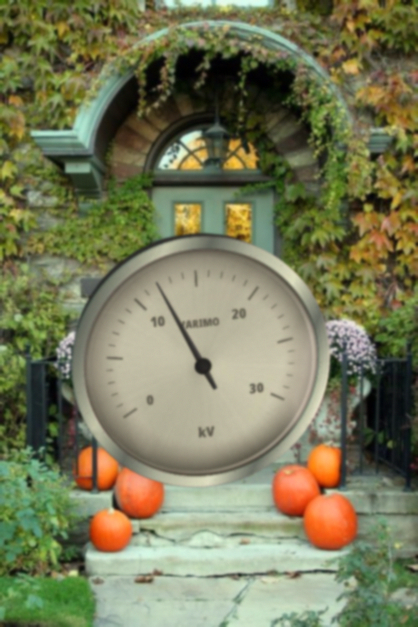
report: 12 (kV)
